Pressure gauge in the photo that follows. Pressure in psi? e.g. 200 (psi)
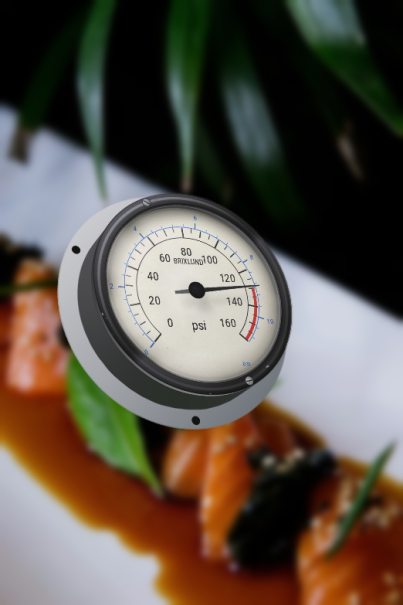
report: 130 (psi)
